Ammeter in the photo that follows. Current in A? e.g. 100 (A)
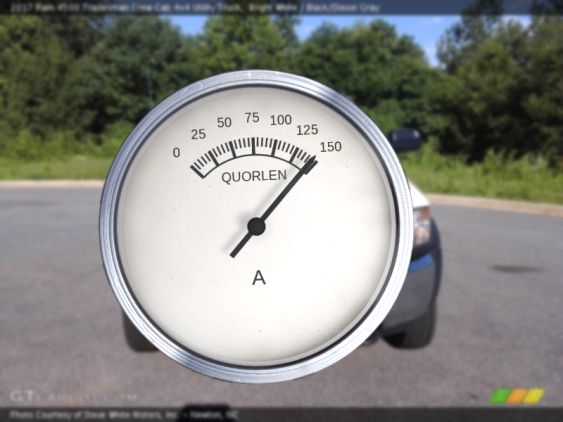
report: 145 (A)
